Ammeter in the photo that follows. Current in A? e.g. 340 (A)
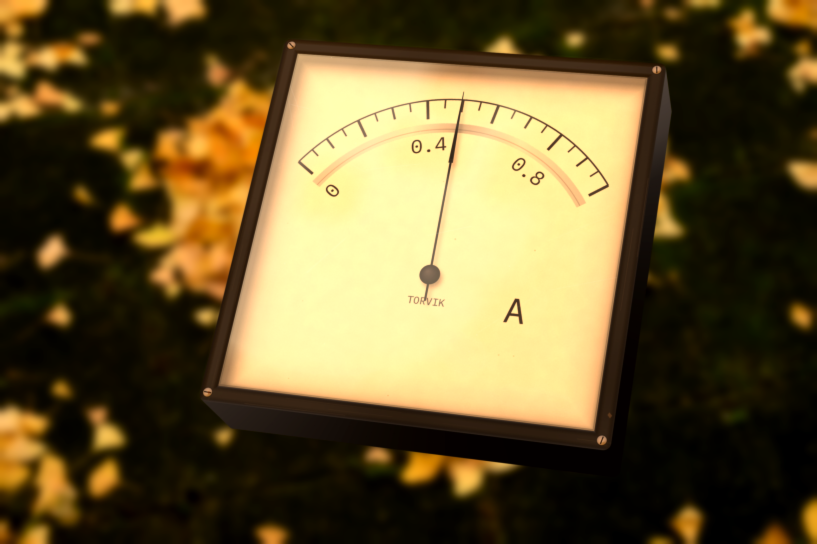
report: 0.5 (A)
